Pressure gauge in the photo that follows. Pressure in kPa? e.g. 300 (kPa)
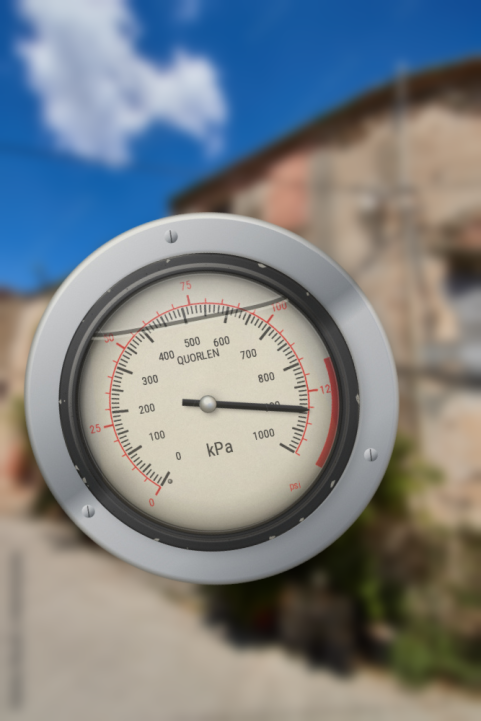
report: 900 (kPa)
